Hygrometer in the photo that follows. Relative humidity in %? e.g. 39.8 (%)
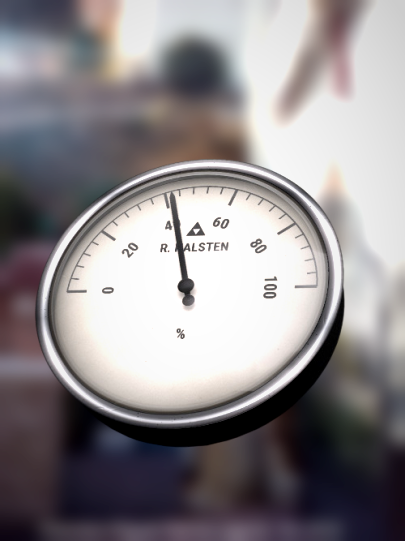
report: 42 (%)
